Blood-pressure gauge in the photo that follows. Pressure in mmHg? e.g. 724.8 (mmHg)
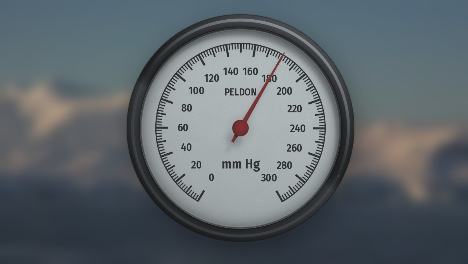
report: 180 (mmHg)
